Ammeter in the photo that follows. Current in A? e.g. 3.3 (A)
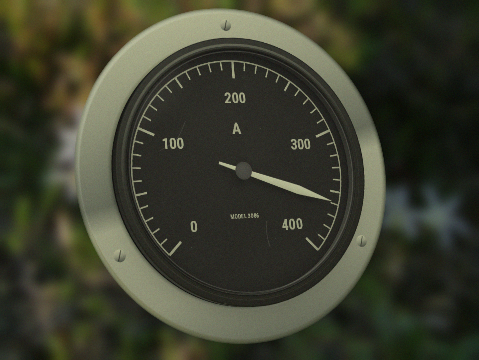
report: 360 (A)
